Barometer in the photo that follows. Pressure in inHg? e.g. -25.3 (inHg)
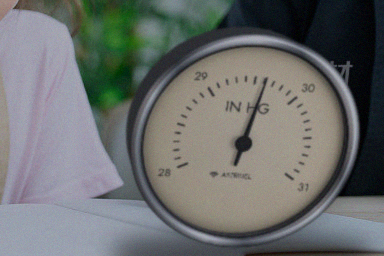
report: 29.6 (inHg)
